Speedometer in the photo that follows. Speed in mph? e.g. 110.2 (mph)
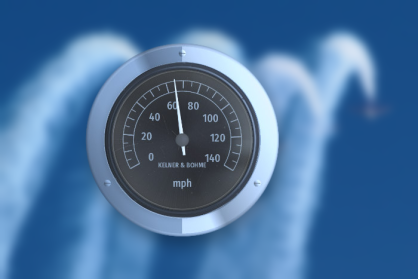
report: 65 (mph)
